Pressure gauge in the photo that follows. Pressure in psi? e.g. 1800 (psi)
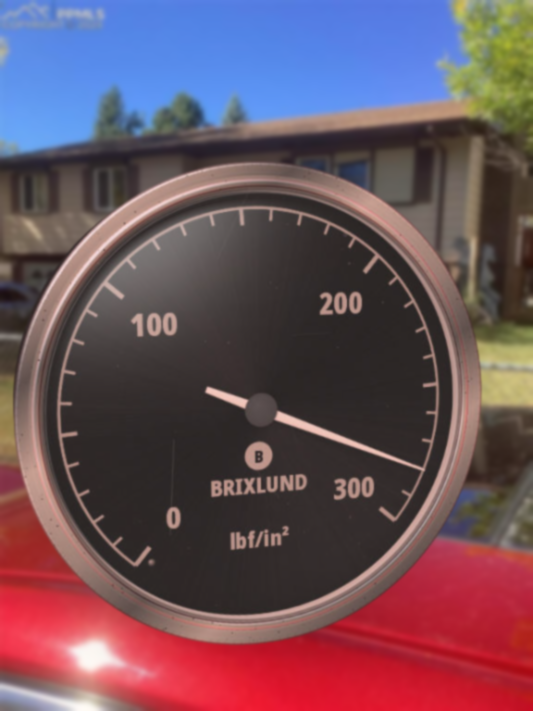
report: 280 (psi)
